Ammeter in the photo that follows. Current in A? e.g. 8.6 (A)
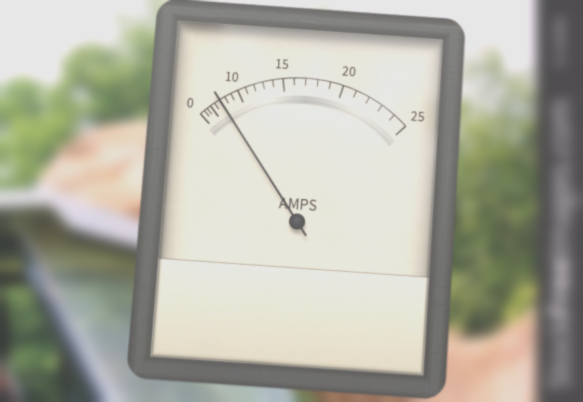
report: 7 (A)
